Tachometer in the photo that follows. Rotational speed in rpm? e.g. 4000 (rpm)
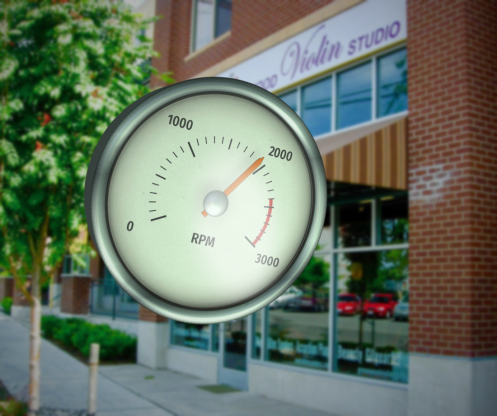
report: 1900 (rpm)
